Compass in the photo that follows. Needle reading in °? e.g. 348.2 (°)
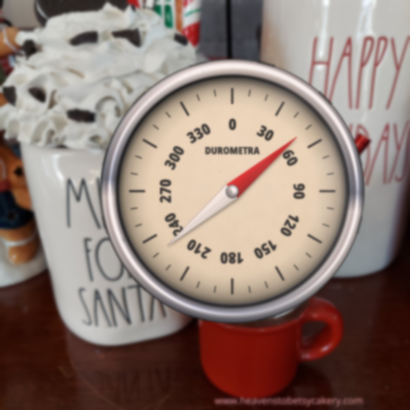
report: 50 (°)
